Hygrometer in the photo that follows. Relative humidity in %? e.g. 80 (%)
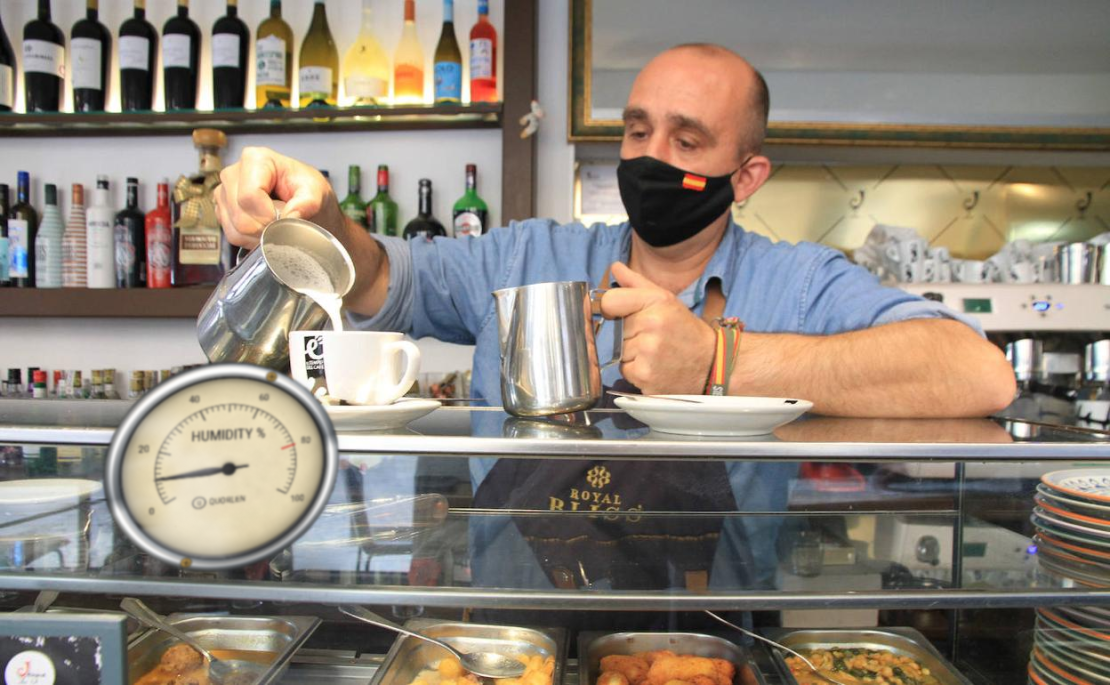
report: 10 (%)
